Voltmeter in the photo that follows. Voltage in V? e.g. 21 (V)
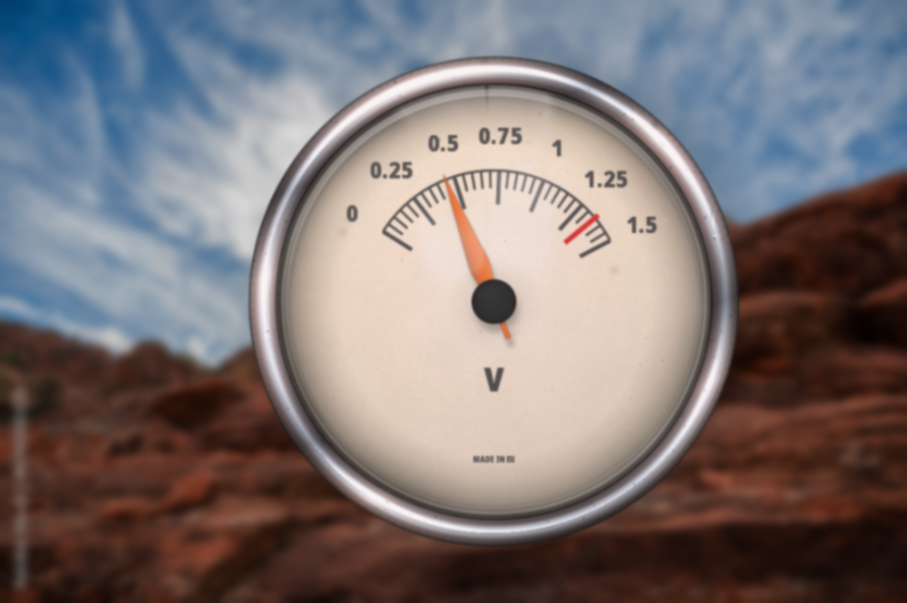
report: 0.45 (V)
